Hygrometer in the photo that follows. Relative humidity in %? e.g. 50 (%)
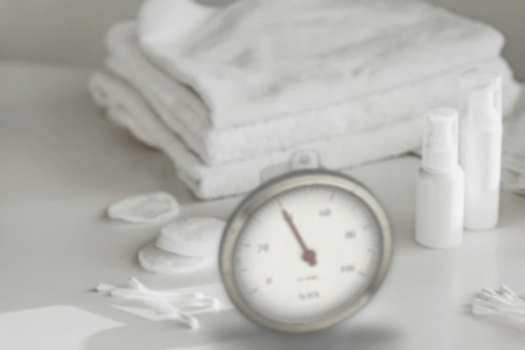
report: 40 (%)
